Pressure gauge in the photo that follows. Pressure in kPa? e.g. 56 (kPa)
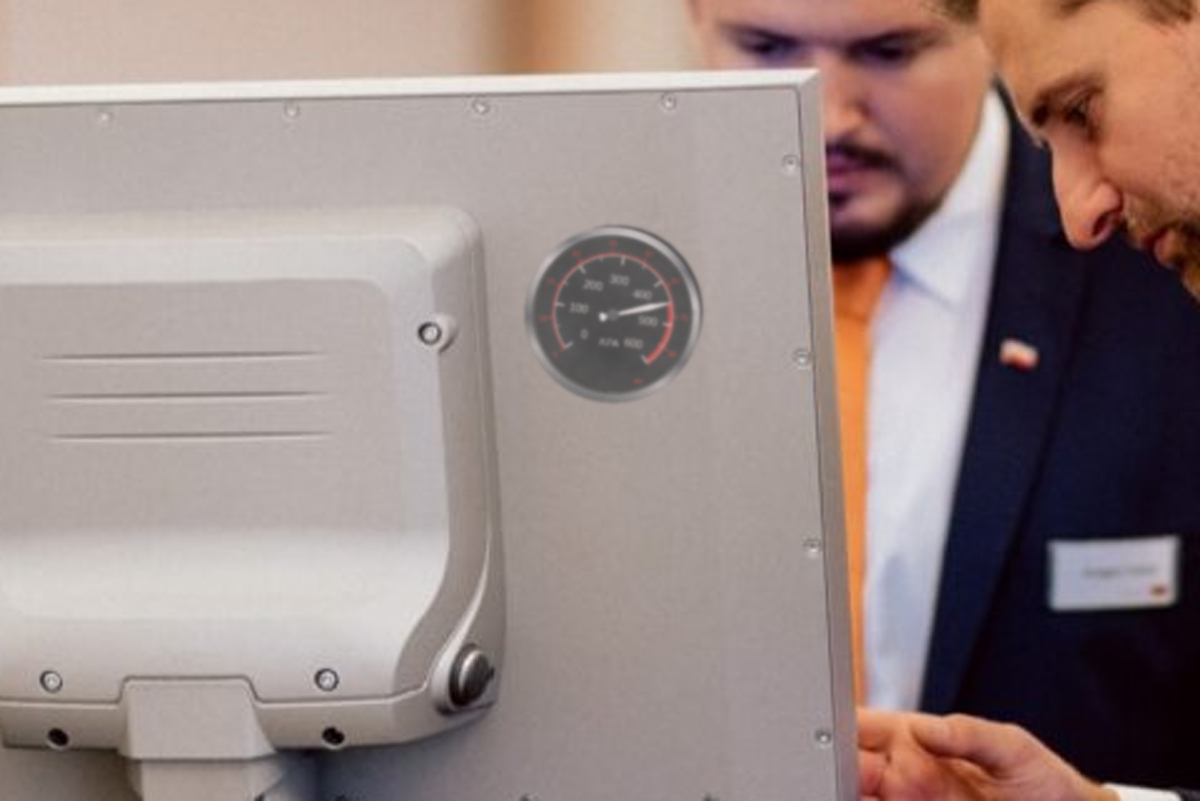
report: 450 (kPa)
